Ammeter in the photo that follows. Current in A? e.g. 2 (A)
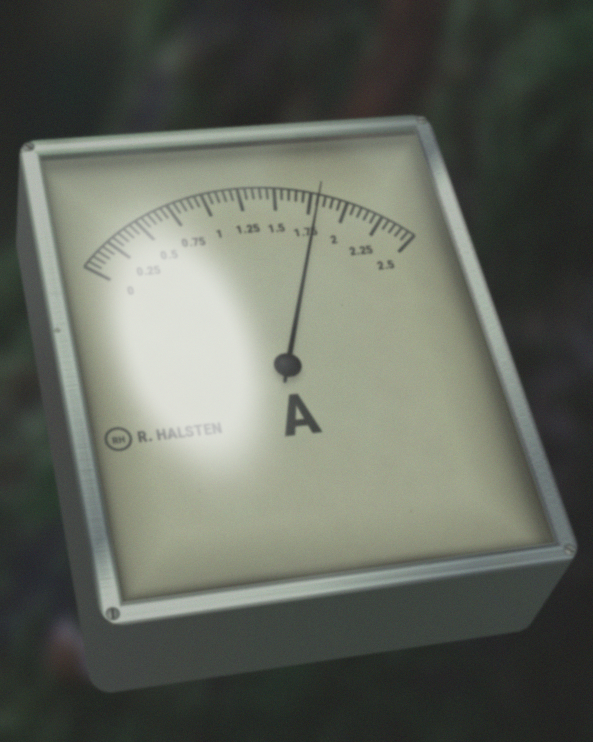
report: 1.8 (A)
